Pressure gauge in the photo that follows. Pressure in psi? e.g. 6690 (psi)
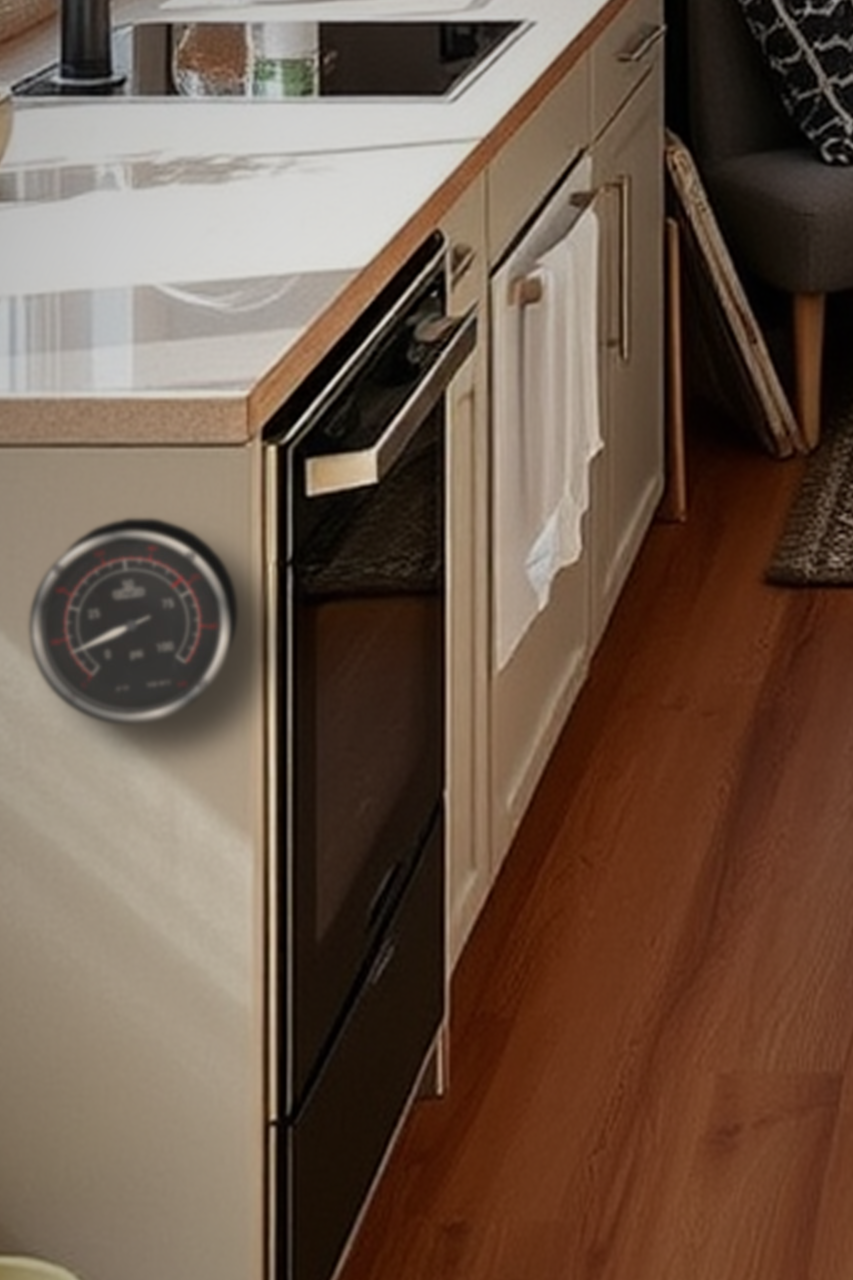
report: 10 (psi)
